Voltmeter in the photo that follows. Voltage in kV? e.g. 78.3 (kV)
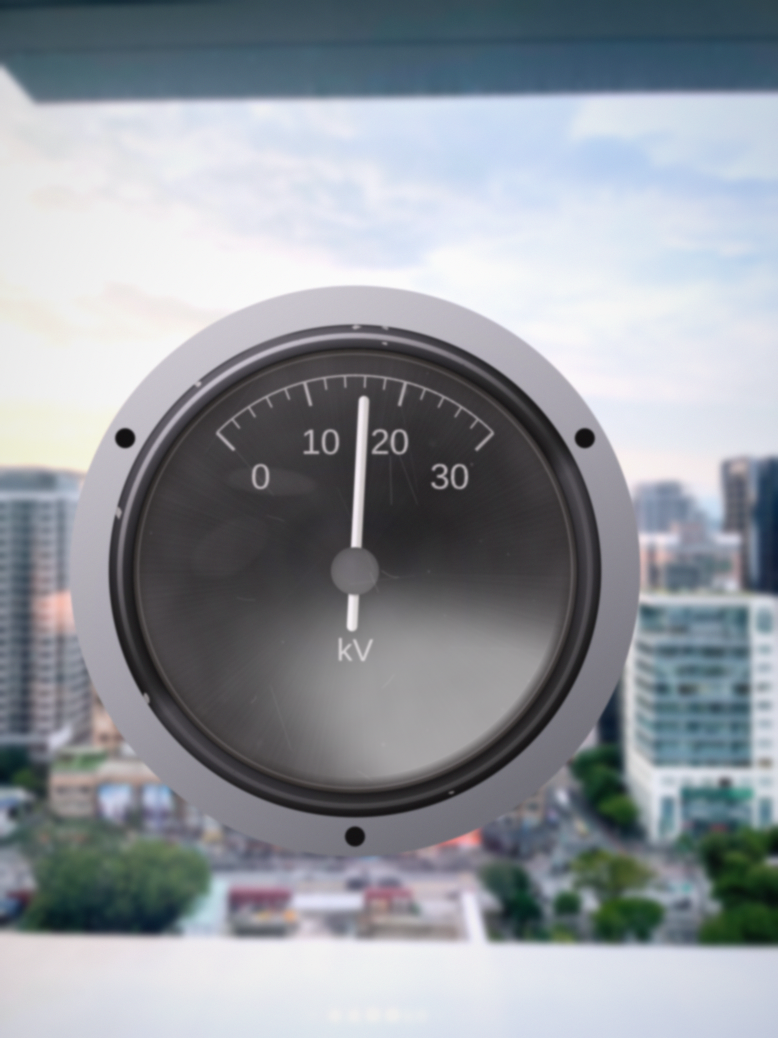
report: 16 (kV)
